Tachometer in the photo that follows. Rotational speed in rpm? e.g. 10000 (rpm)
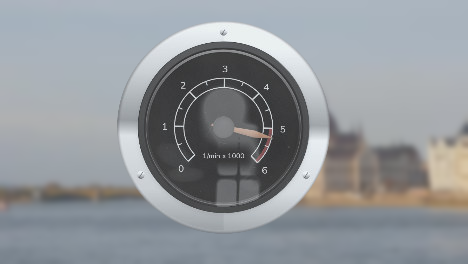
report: 5250 (rpm)
